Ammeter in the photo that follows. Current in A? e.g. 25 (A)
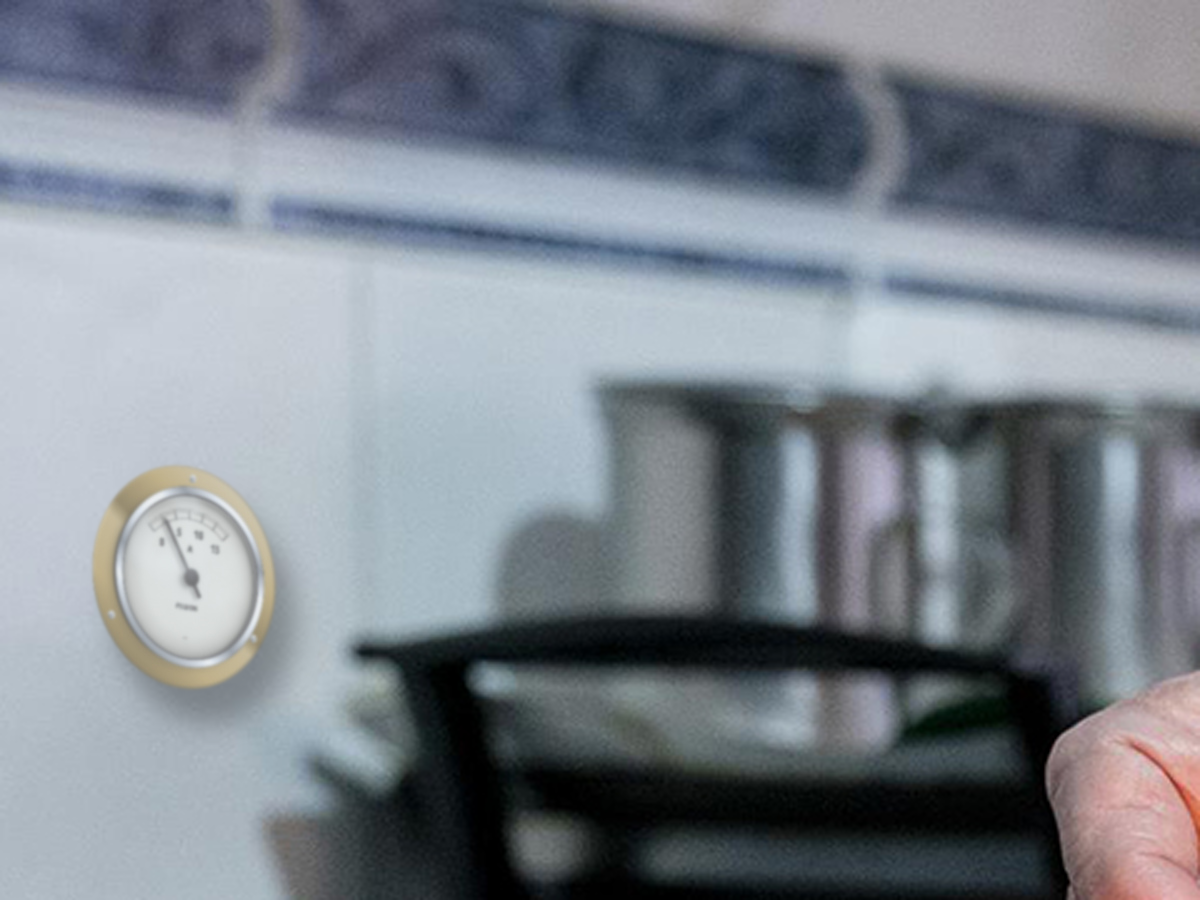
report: 2.5 (A)
